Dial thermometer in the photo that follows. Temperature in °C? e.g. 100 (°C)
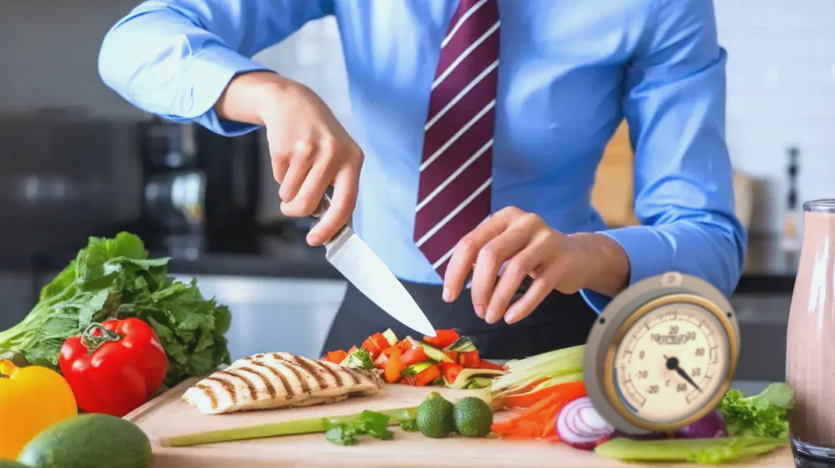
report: 55 (°C)
